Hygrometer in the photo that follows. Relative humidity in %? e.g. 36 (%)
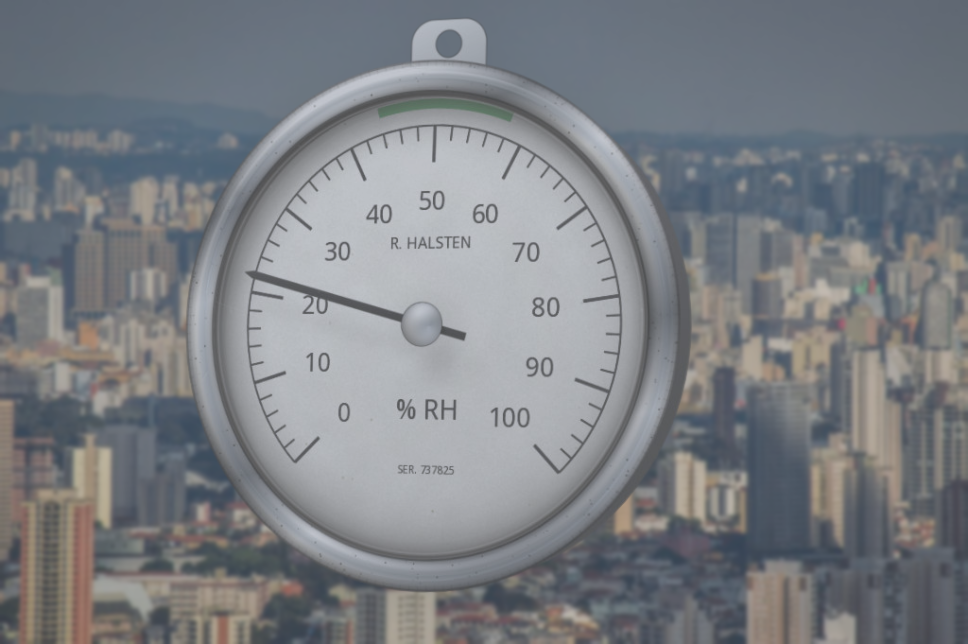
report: 22 (%)
